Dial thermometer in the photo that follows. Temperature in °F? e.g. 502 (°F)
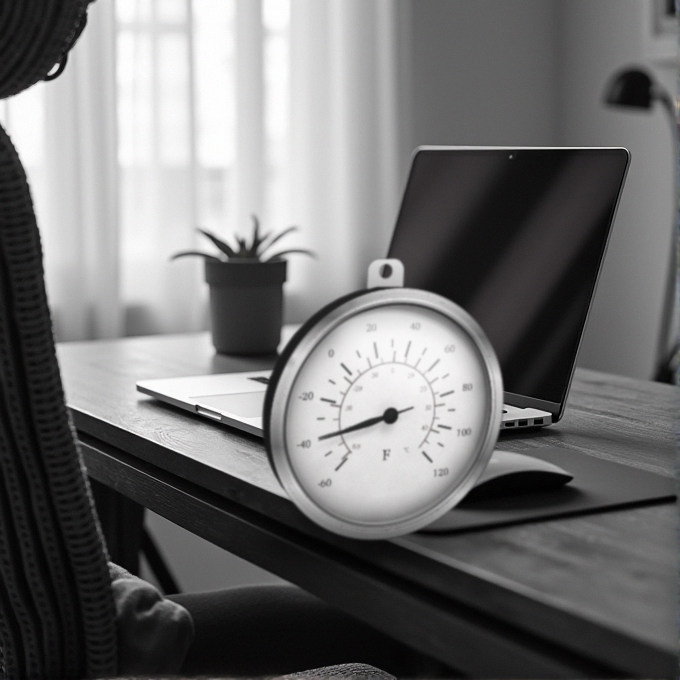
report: -40 (°F)
